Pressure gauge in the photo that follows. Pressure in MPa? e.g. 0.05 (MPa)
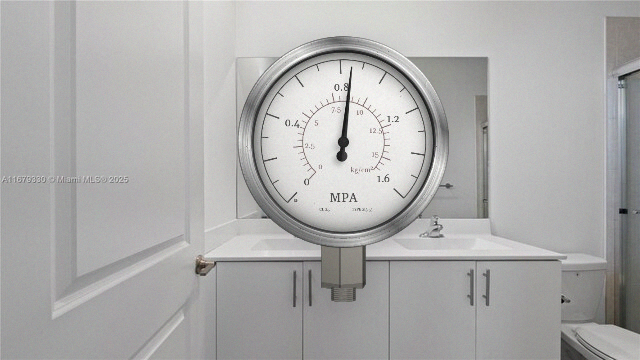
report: 0.85 (MPa)
